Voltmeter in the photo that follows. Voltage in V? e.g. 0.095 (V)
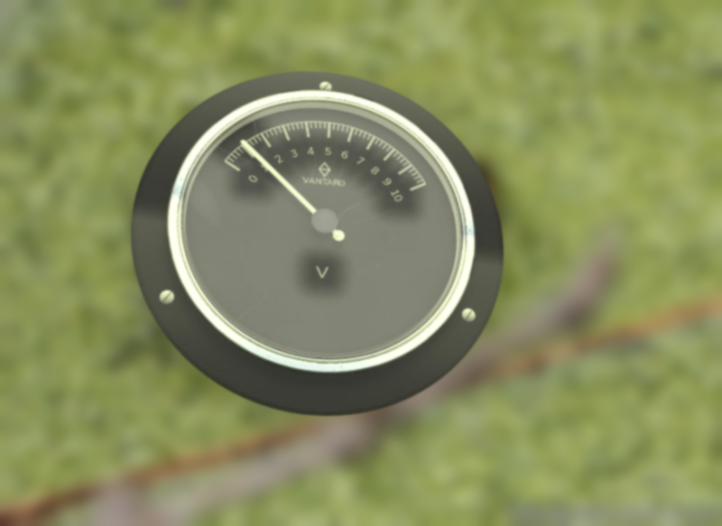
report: 1 (V)
